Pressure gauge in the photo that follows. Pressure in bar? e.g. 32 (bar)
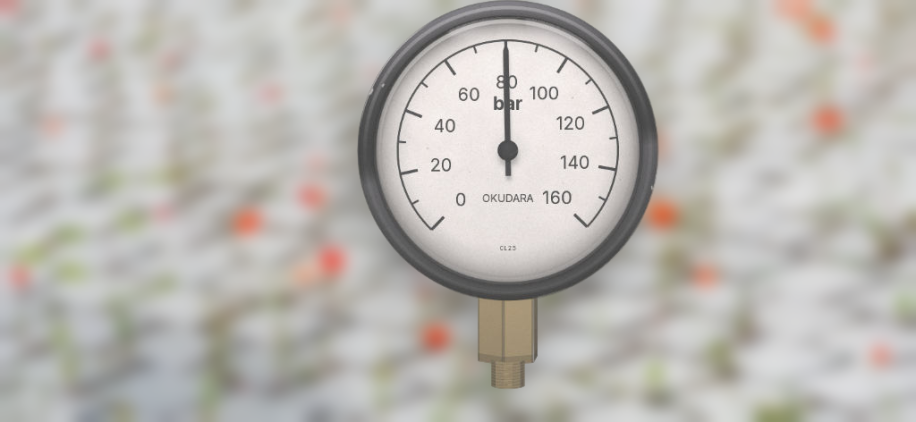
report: 80 (bar)
